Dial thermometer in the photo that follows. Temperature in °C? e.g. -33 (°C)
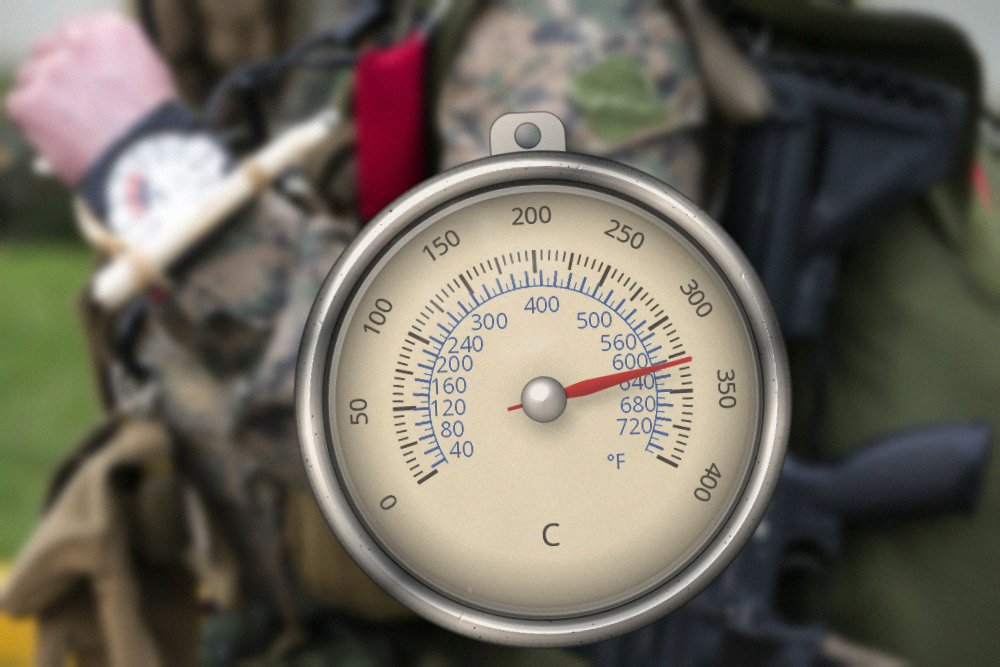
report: 330 (°C)
